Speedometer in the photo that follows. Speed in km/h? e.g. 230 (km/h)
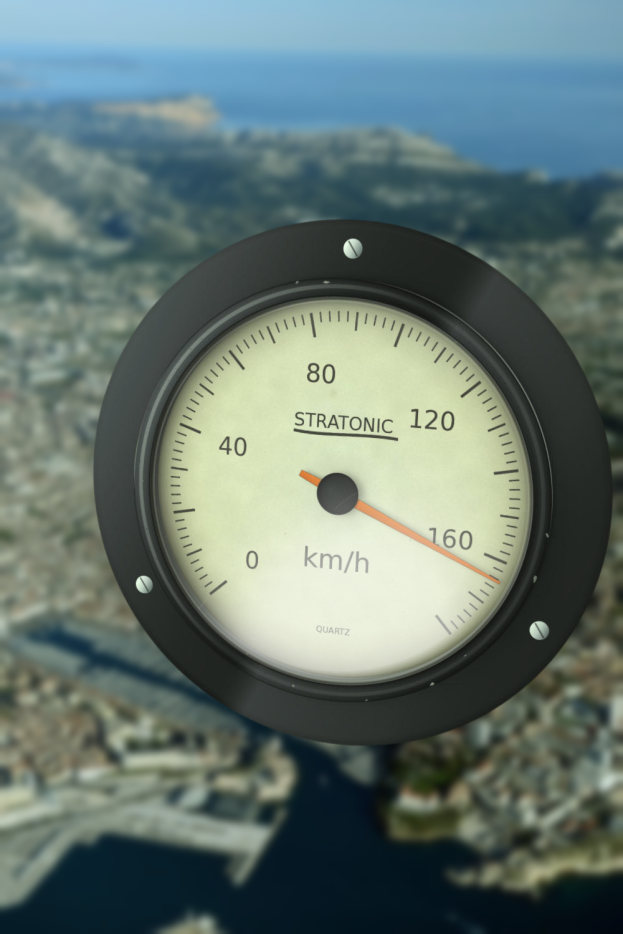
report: 164 (km/h)
